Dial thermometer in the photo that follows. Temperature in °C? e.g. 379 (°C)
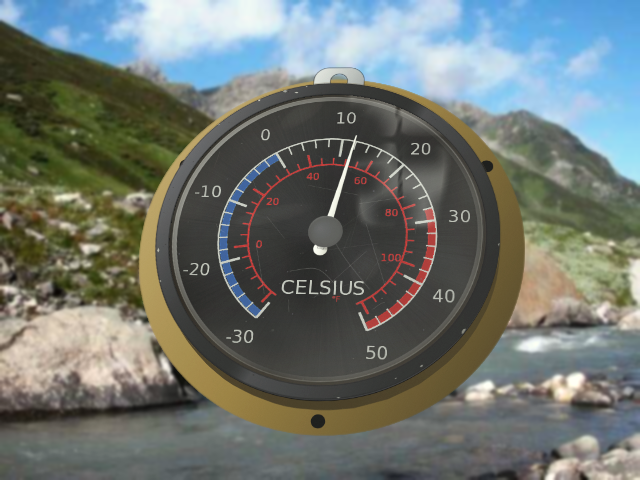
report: 12 (°C)
